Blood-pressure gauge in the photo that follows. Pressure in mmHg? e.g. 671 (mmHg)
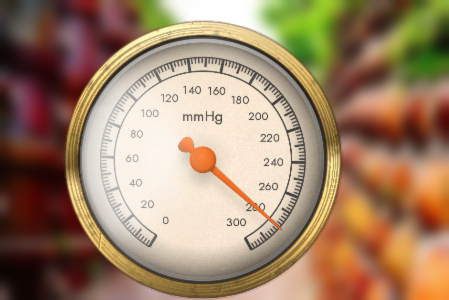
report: 280 (mmHg)
